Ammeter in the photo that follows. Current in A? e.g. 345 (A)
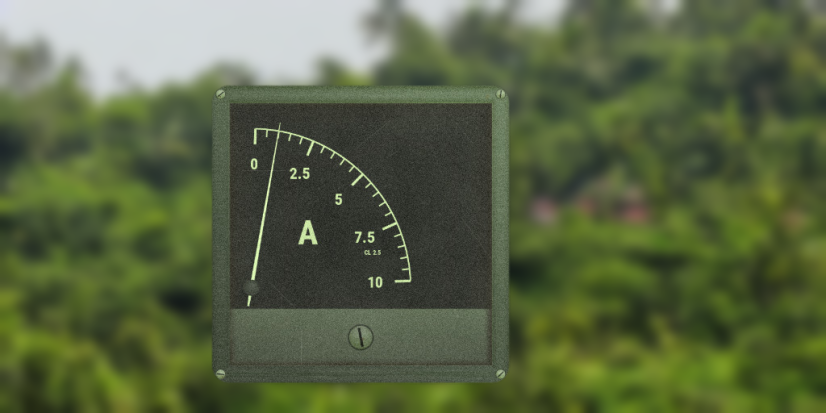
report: 1 (A)
